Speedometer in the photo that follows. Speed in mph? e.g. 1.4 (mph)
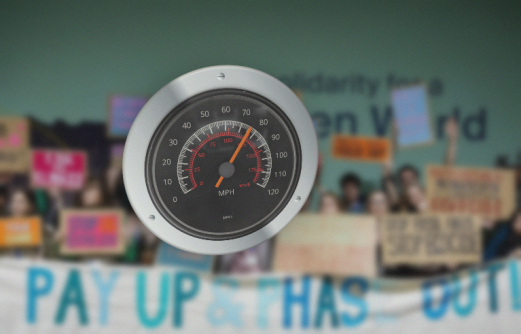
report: 75 (mph)
